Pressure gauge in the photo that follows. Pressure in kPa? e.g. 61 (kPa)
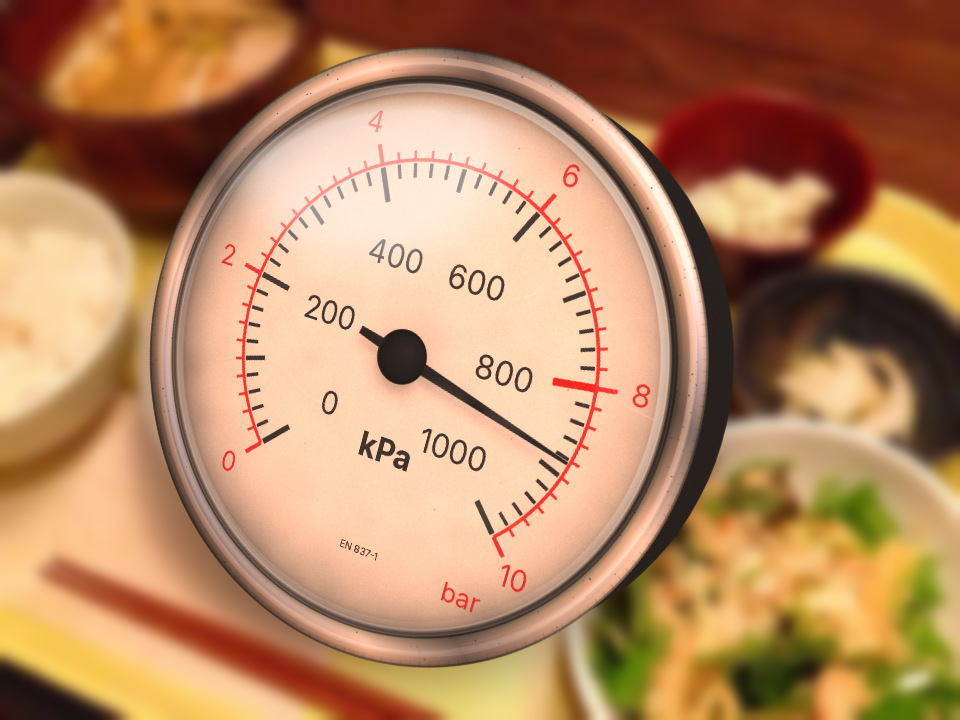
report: 880 (kPa)
